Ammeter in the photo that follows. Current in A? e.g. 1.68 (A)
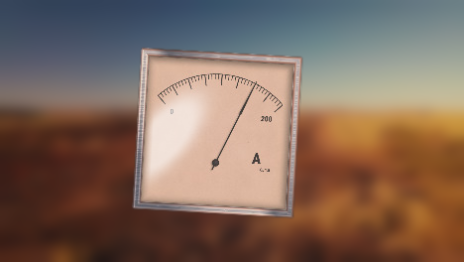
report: 150 (A)
